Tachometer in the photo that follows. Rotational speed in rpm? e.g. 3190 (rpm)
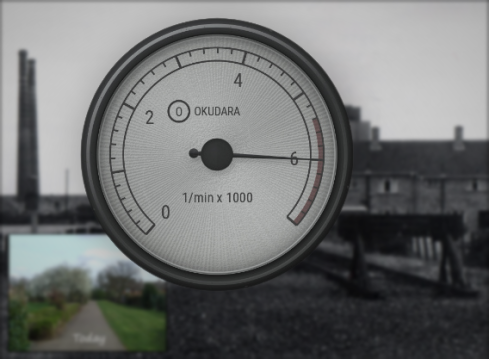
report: 6000 (rpm)
